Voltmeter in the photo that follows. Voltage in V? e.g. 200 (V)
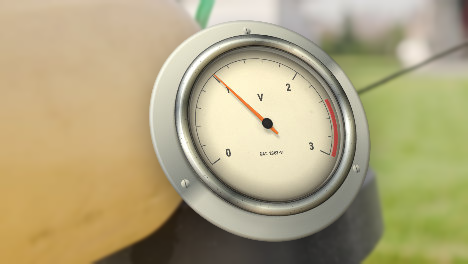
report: 1 (V)
